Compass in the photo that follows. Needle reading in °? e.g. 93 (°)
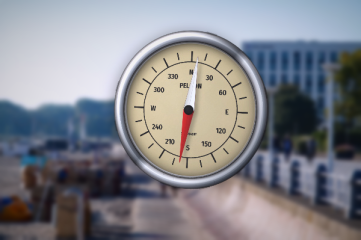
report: 187.5 (°)
